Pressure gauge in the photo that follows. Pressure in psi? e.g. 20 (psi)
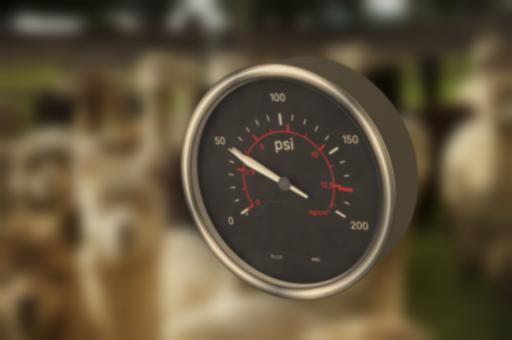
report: 50 (psi)
